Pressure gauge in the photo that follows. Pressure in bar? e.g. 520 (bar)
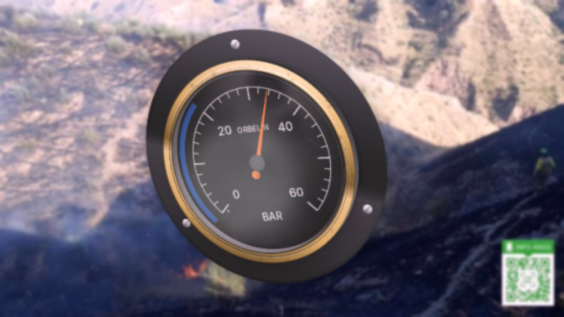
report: 34 (bar)
